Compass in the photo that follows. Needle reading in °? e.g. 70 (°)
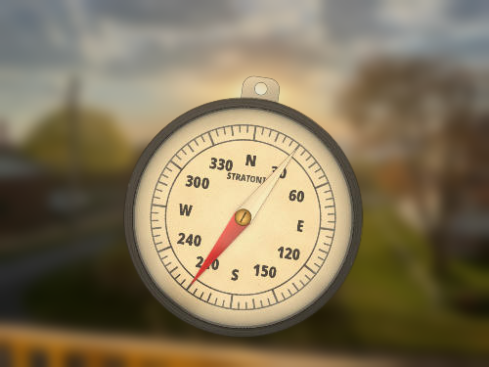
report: 210 (°)
